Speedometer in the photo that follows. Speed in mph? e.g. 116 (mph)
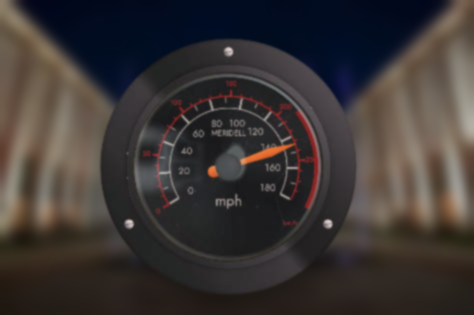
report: 145 (mph)
